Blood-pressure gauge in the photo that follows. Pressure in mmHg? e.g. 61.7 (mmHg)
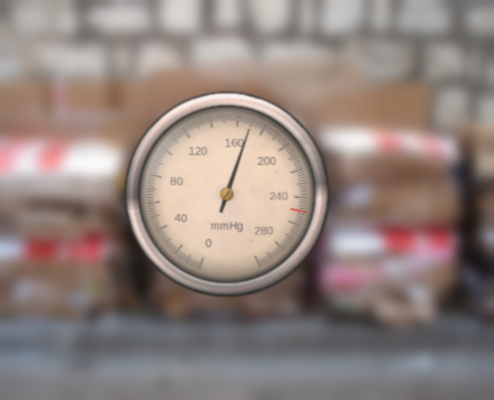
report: 170 (mmHg)
